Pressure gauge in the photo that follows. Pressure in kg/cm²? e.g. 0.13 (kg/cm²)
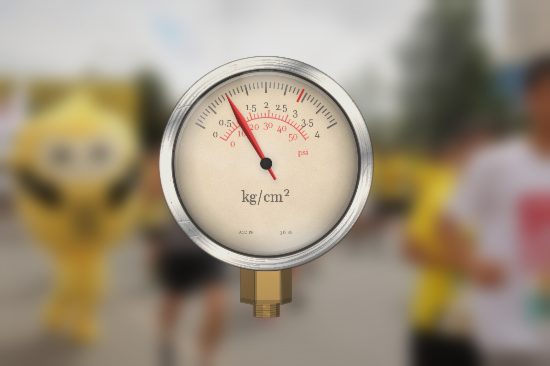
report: 1 (kg/cm²)
